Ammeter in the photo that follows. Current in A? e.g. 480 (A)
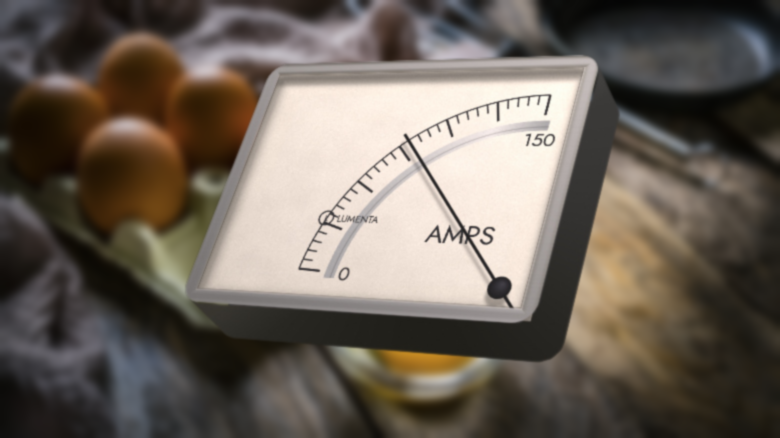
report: 80 (A)
